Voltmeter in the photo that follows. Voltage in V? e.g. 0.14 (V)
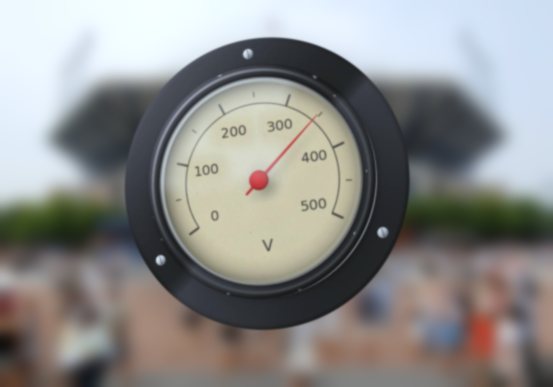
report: 350 (V)
